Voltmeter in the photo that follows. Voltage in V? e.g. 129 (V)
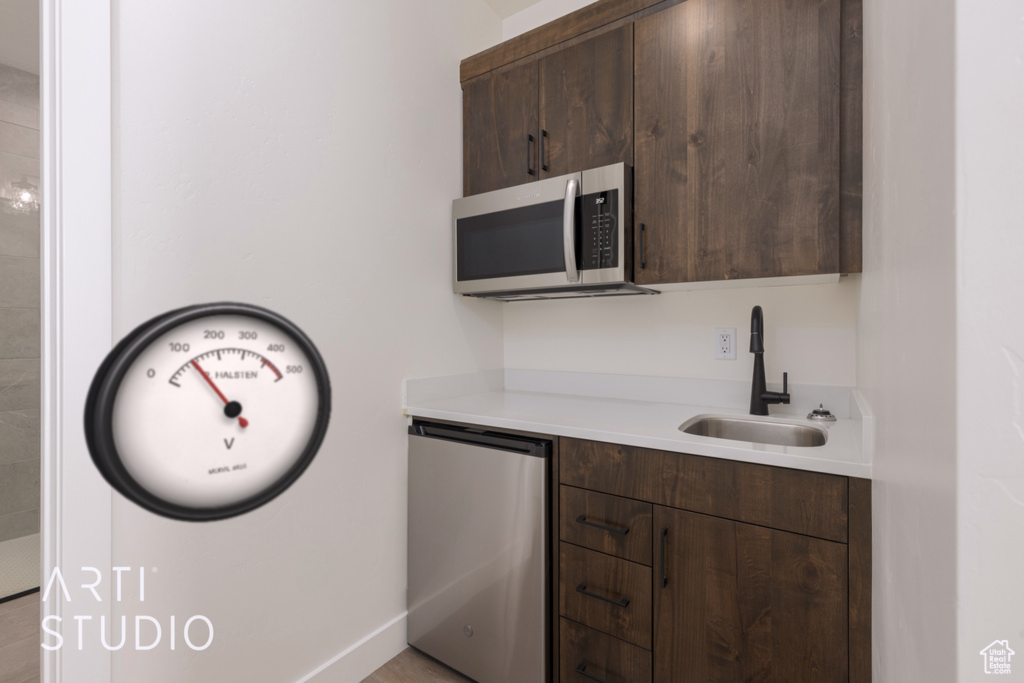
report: 100 (V)
